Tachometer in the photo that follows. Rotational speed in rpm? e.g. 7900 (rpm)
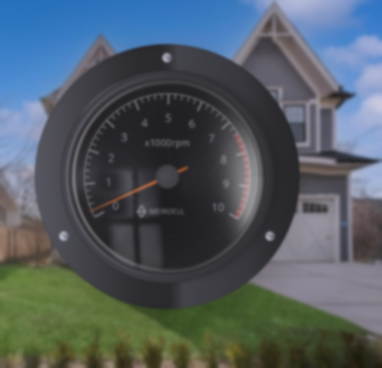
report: 200 (rpm)
